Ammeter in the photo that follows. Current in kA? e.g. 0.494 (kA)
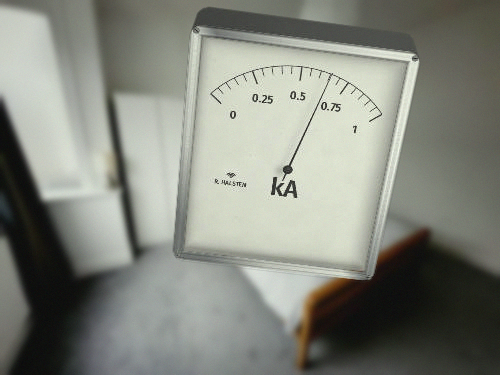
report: 0.65 (kA)
